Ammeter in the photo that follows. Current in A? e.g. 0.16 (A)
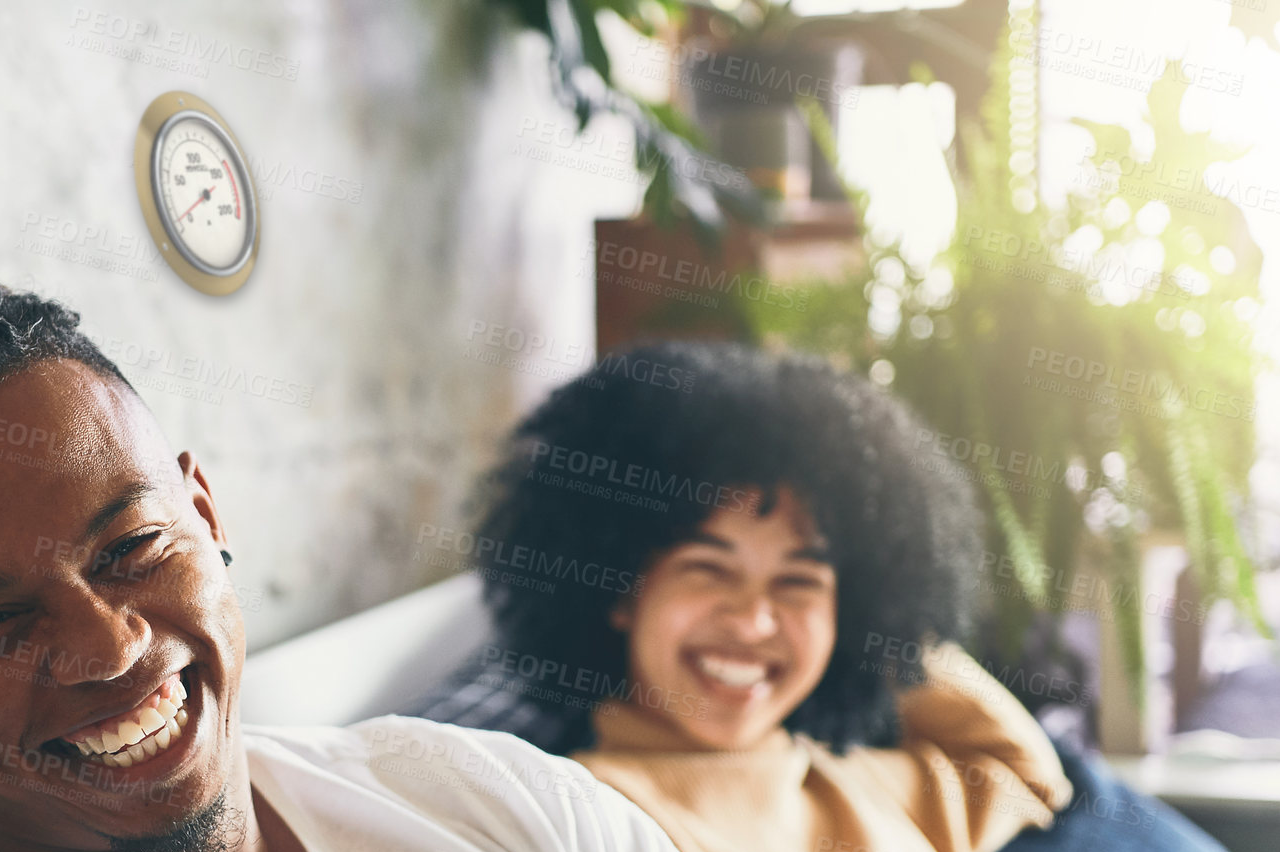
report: 10 (A)
